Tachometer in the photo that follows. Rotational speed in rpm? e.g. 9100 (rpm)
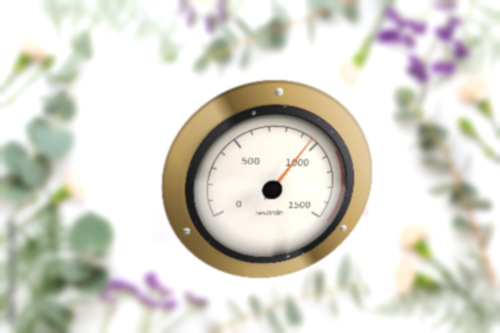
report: 950 (rpm)
